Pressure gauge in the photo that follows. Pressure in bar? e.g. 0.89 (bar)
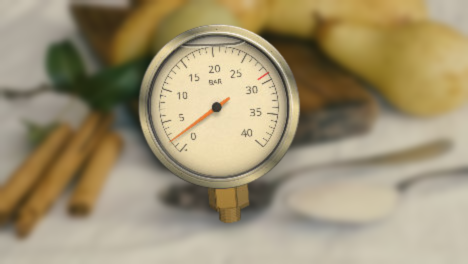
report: 2 (bar)
